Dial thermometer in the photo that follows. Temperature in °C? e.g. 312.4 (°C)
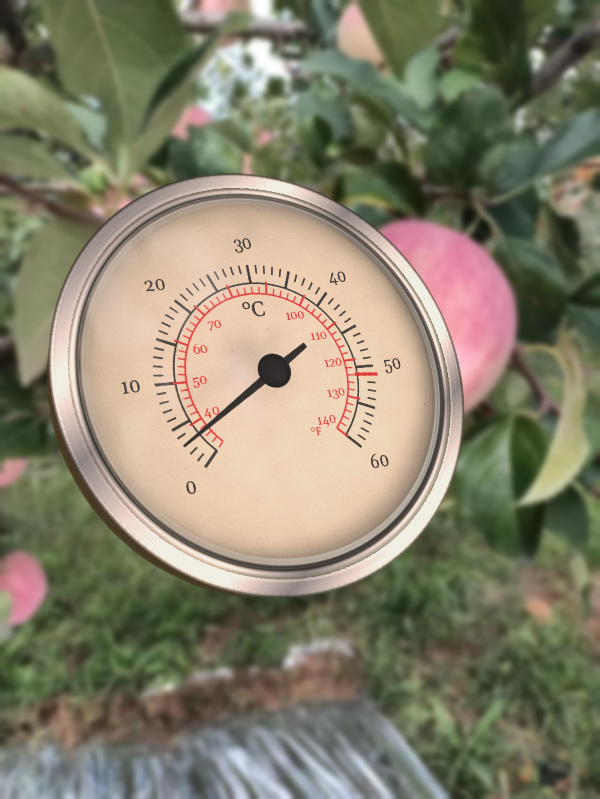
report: 3 (°C)
